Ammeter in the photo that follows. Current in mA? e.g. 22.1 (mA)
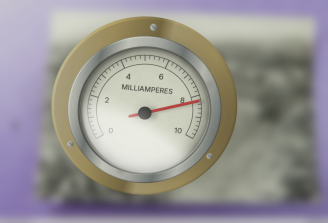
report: 8.2 (mA)
